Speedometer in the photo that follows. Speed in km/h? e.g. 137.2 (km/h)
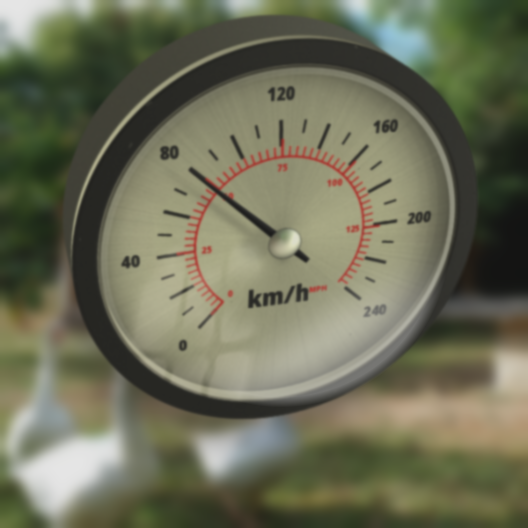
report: 80 (km/h)
